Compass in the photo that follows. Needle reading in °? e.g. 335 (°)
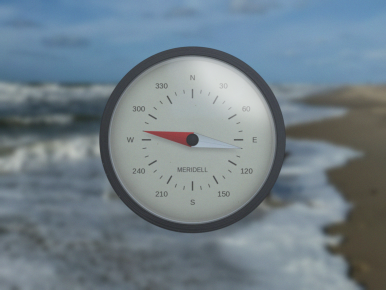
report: 280 (°)
